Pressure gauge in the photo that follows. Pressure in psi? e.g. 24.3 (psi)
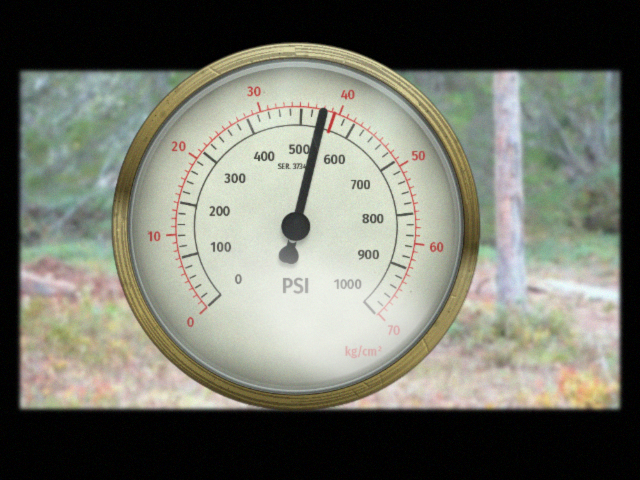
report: 540 (psi)
